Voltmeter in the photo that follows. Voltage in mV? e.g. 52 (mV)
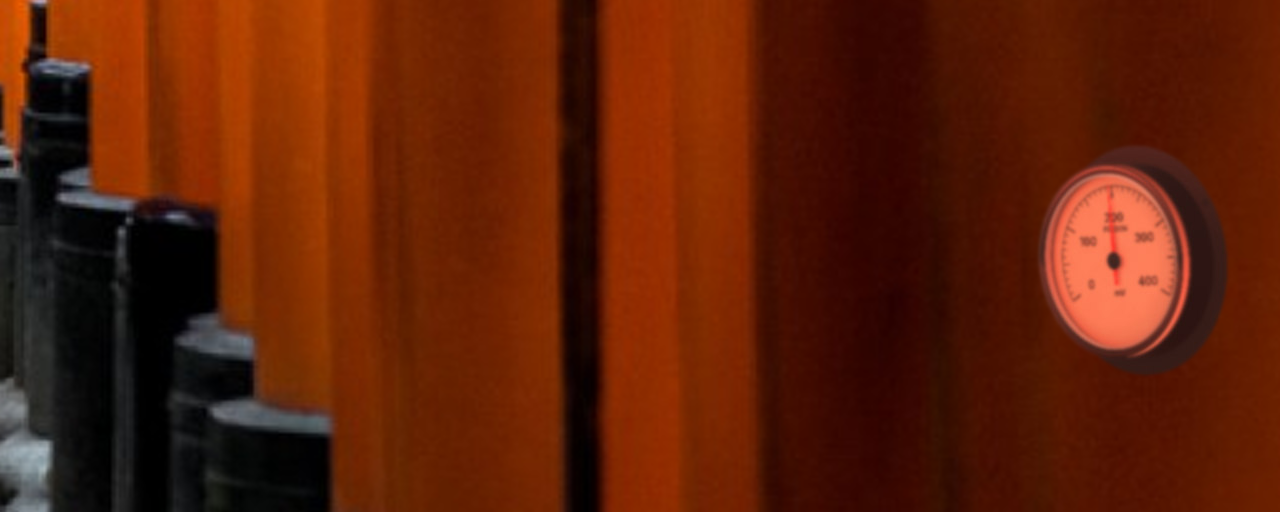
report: 200 (mV)
